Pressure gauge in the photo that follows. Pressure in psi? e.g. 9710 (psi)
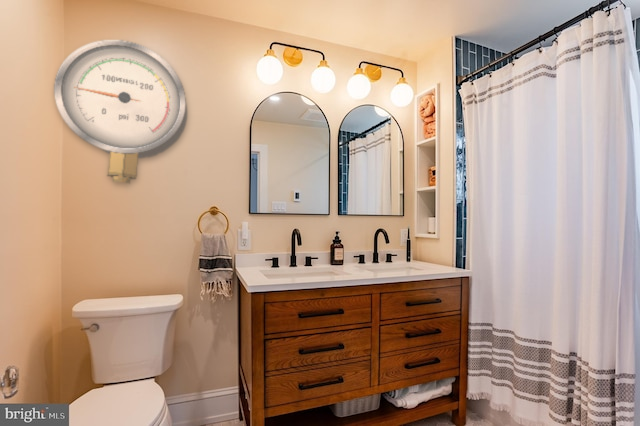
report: 50 (psi)
